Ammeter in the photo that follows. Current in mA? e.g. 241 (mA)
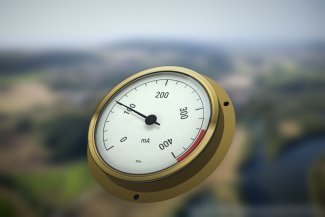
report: 100 (mA)
